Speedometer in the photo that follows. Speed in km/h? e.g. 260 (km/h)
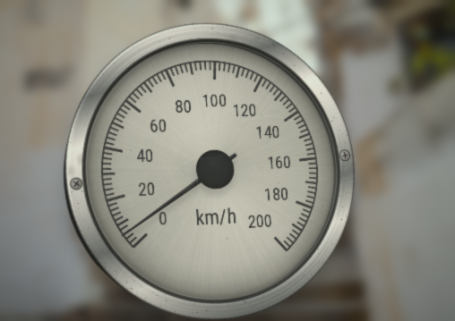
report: 6 (km/h)
